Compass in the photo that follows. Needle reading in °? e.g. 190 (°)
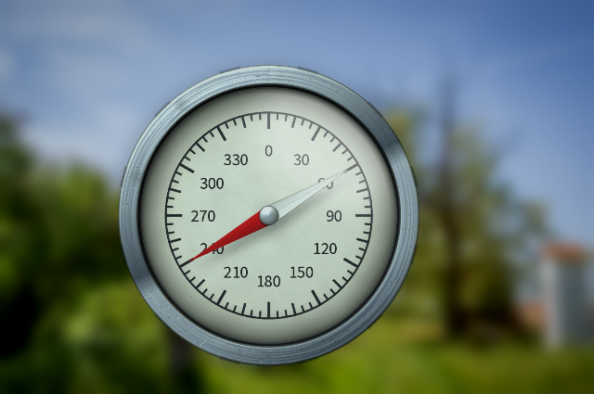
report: 240 (°)
